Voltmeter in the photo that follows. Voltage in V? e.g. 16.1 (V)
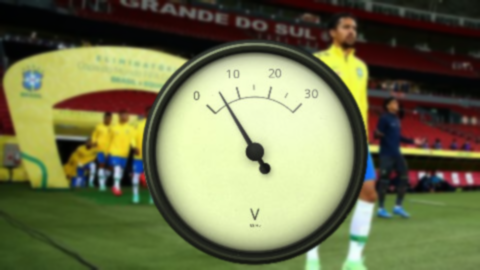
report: 5 (V)
